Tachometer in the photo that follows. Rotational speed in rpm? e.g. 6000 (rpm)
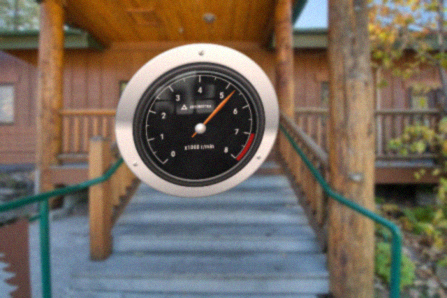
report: 5250 (rpm)
